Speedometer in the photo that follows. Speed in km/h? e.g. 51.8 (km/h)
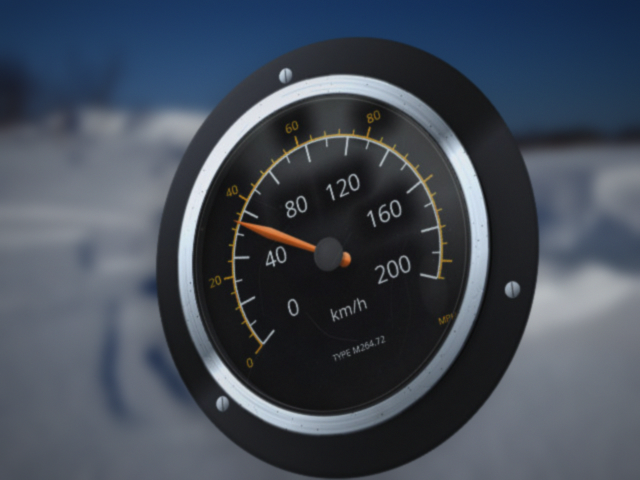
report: 55 (km/h)
